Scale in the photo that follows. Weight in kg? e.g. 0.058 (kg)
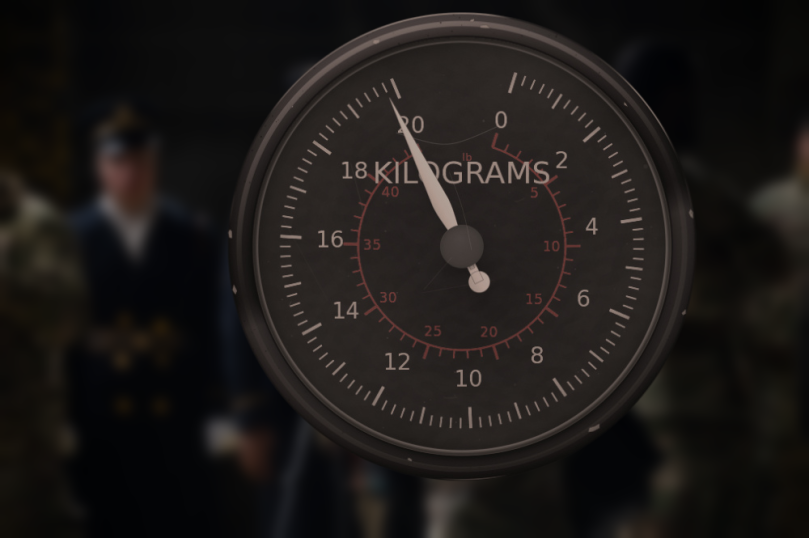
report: 19.8 (kg)
